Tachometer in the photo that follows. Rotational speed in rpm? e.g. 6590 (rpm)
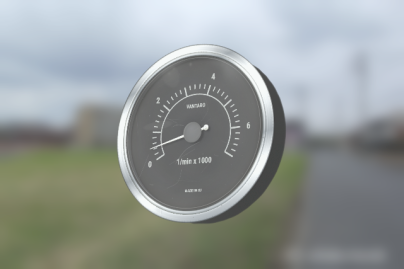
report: 400 (rpm)
